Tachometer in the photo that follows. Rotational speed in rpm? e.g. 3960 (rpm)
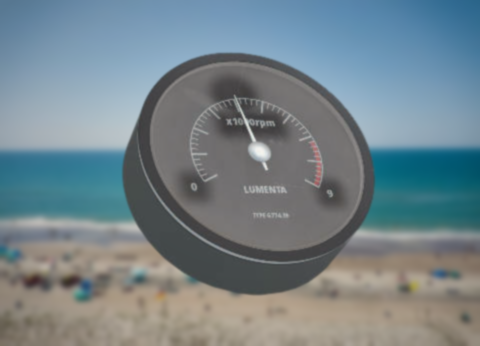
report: 4000 (rpm)
